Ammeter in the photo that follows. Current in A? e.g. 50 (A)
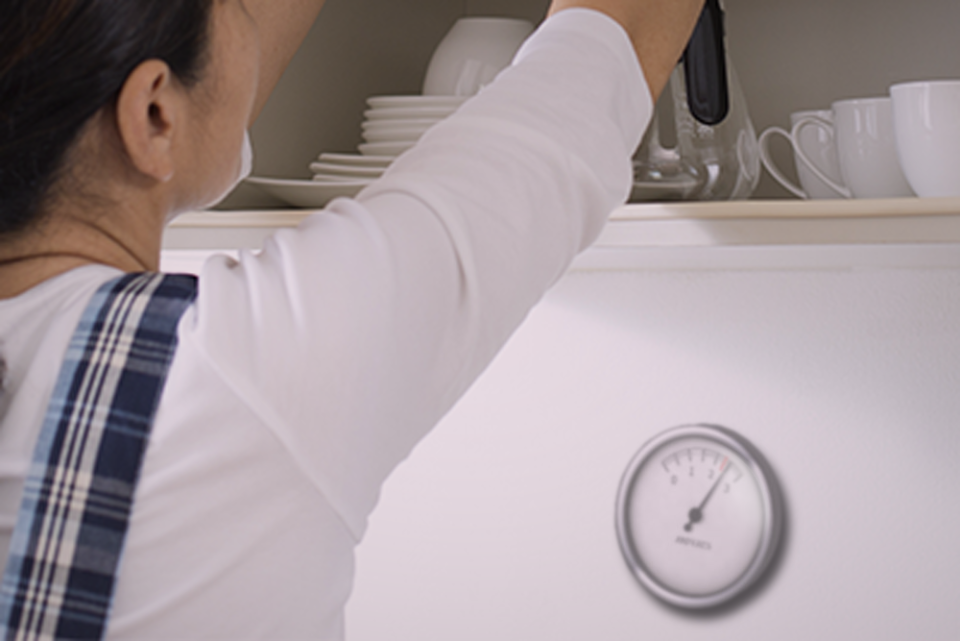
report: 2.5 (A)
